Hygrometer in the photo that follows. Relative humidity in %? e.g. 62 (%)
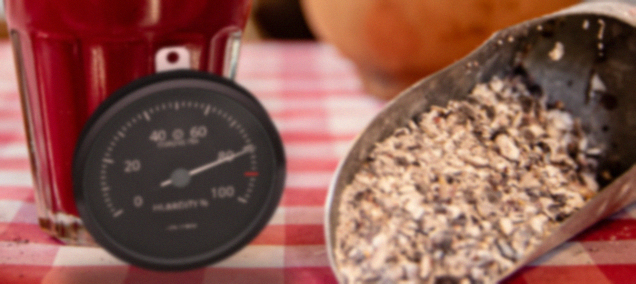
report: 80 (%)
